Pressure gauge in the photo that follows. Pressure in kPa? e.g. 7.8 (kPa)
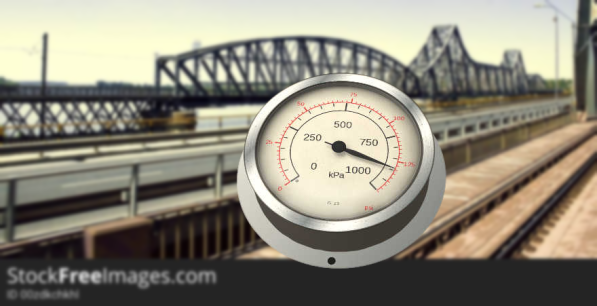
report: 900 (kPa)
